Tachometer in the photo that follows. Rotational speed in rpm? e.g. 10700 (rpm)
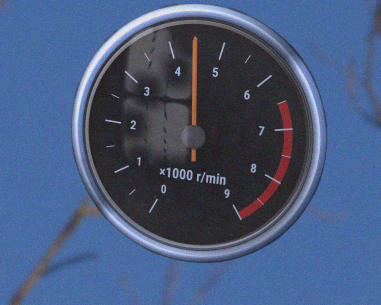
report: 4500 (rpm)
